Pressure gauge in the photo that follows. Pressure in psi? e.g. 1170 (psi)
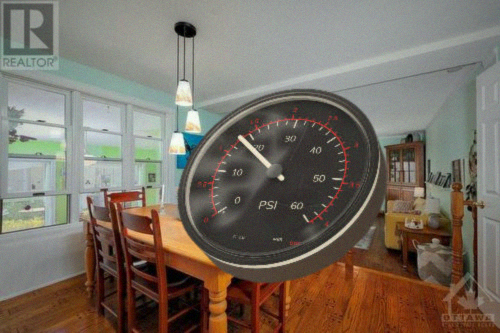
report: 18 (psi)
